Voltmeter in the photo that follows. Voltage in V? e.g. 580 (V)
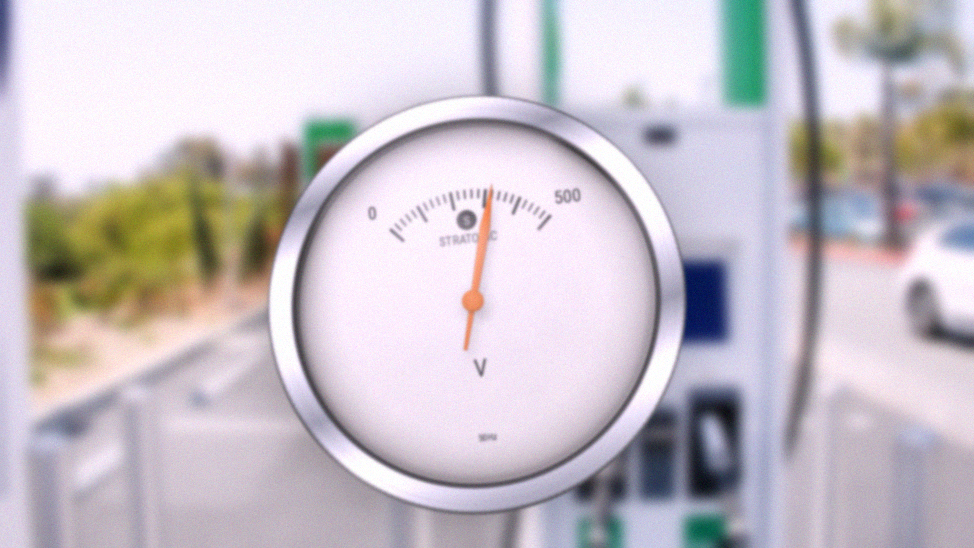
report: 320 (V)
